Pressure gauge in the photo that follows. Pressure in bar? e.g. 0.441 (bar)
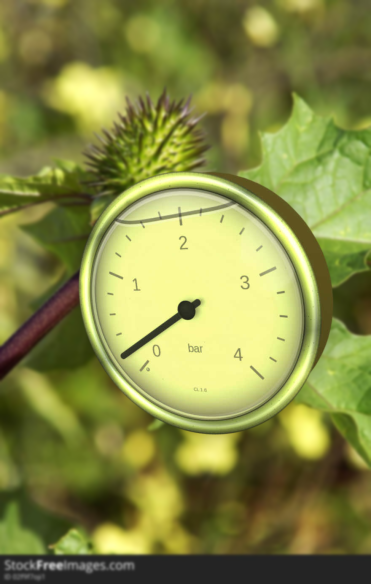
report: 0.2 (bar)
